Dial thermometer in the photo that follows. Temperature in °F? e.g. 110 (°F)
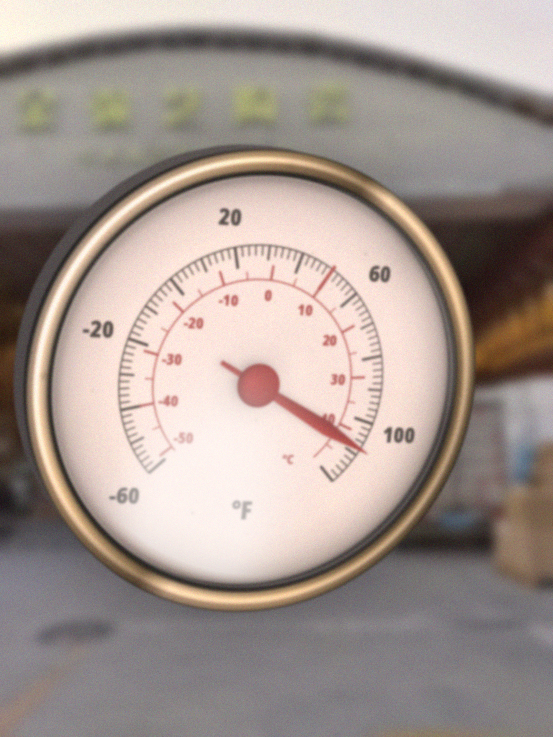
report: 108 (°F)
